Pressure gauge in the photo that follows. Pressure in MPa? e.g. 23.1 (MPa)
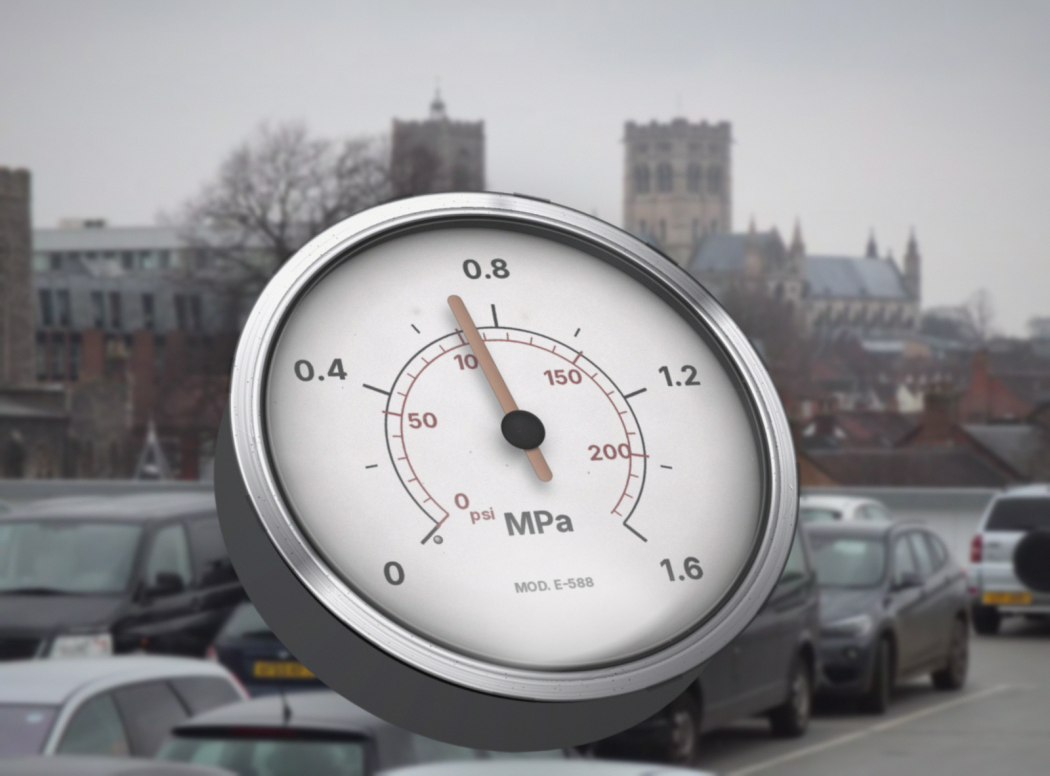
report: 0.7 (MPa)
